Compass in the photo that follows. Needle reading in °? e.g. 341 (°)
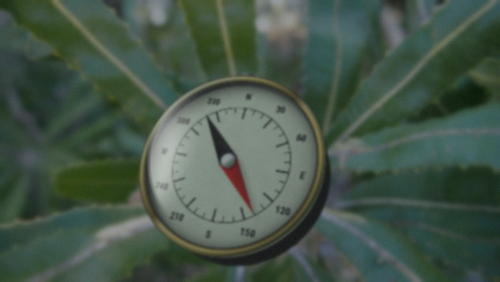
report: 140 (°)
